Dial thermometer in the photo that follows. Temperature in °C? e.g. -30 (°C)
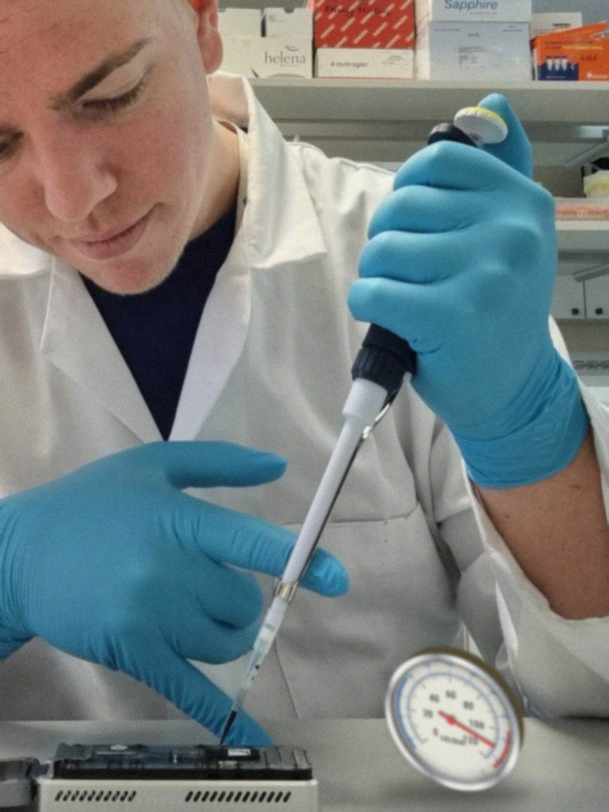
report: 110 (°C)
